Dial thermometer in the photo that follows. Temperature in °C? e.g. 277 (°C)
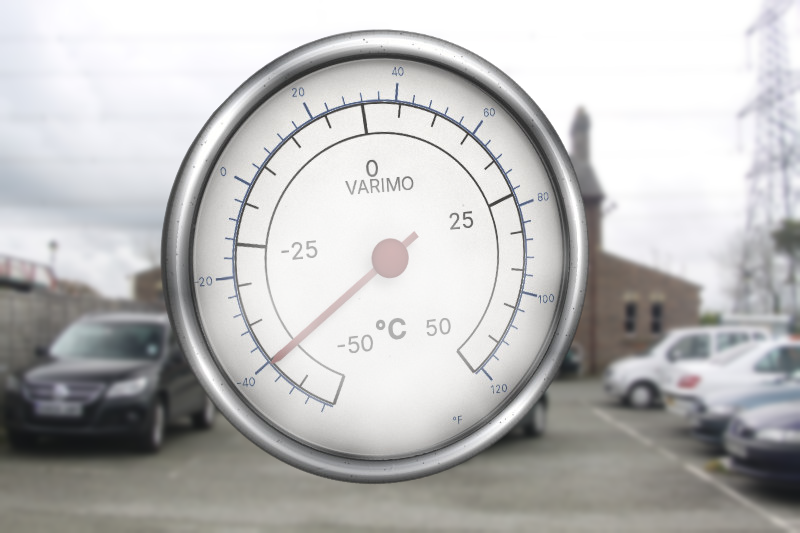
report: -40 (°C)
